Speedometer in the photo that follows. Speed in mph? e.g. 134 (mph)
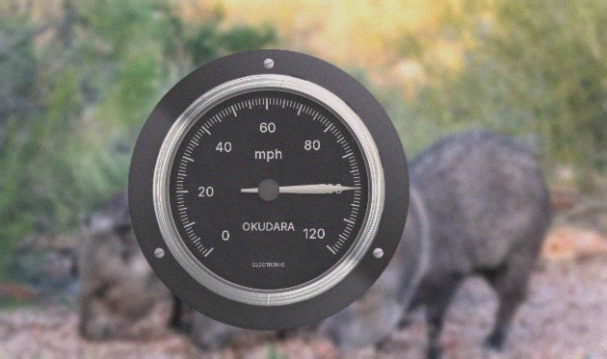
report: 100 (mph)
